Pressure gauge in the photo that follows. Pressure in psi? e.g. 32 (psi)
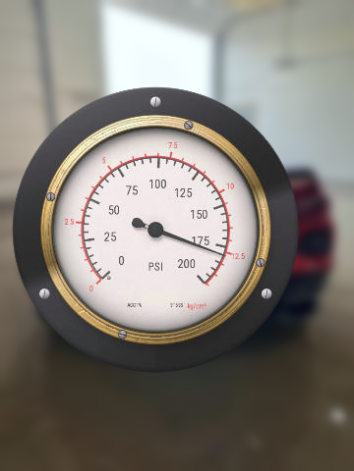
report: 180 (psi)
